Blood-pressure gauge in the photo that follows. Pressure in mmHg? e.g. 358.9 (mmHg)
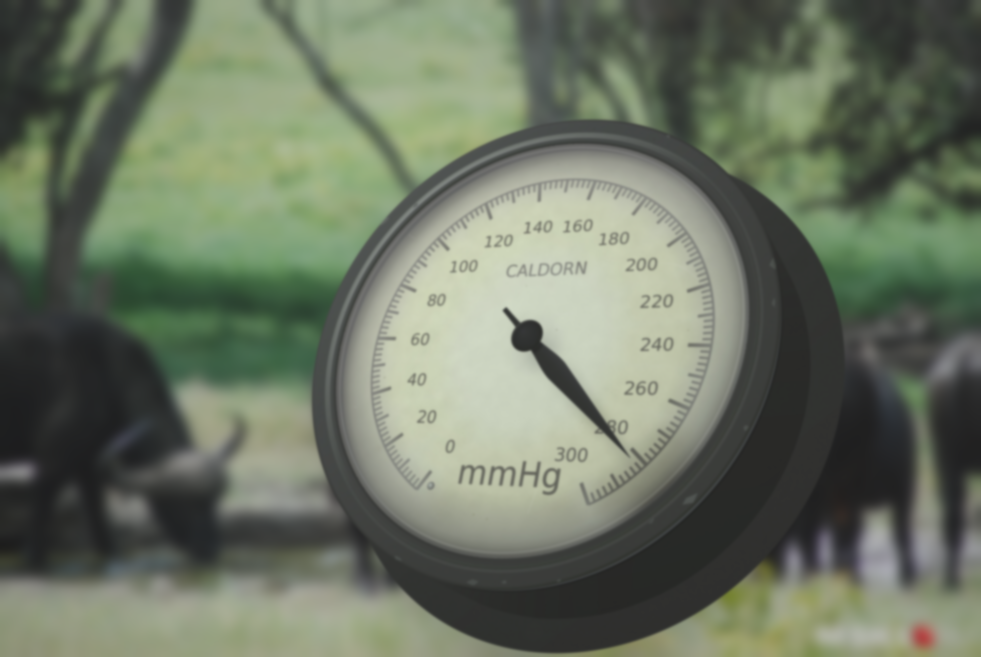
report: 282 (mmHg)
